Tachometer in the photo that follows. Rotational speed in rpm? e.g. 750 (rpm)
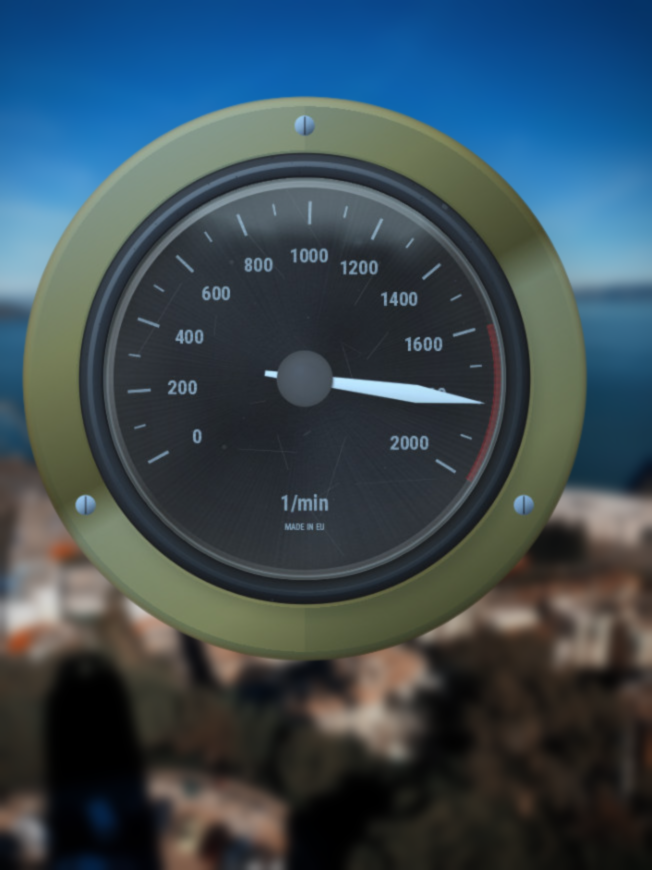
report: 1800 (rpm)
